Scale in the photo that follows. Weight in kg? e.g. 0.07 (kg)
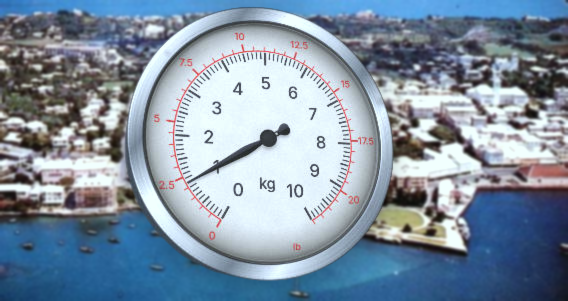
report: 1 (kg)
